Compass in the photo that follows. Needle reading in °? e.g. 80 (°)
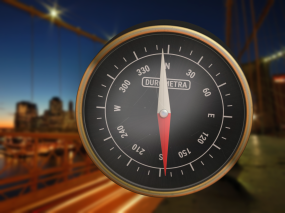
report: 175 (°)
